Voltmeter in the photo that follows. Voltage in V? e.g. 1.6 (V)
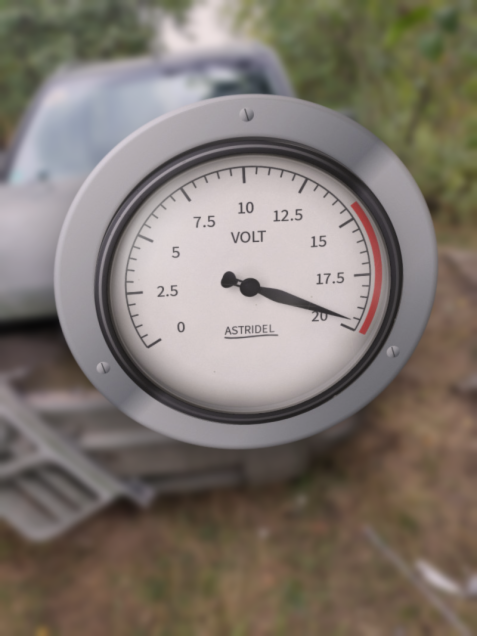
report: 19.5 (V)
